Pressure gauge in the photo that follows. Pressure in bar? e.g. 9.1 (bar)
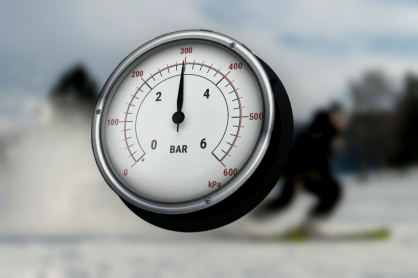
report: 3 (bar)
